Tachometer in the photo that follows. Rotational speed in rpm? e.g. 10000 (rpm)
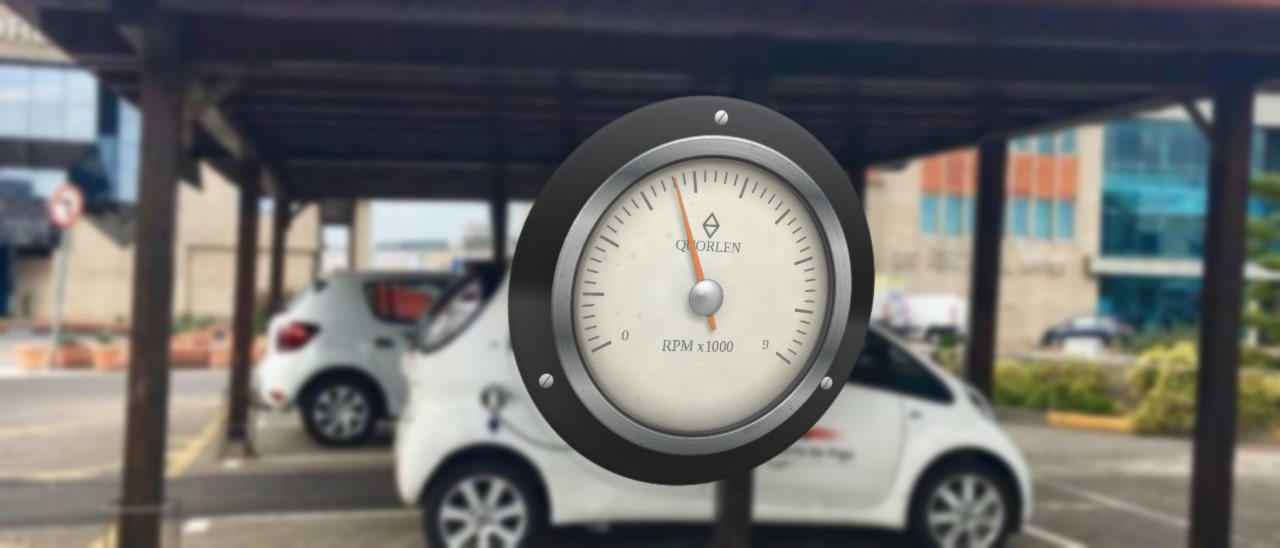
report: 3600 (rpm)
